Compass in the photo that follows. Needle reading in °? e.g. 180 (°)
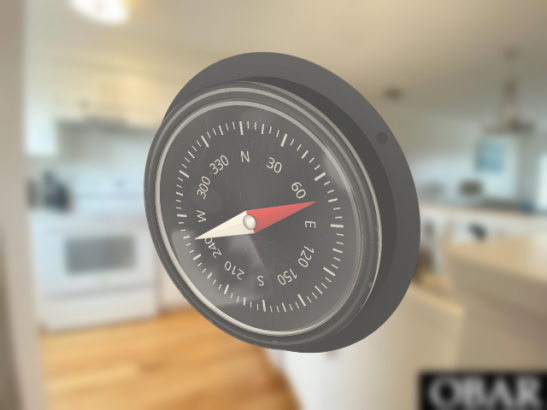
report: 72.5 (°)
